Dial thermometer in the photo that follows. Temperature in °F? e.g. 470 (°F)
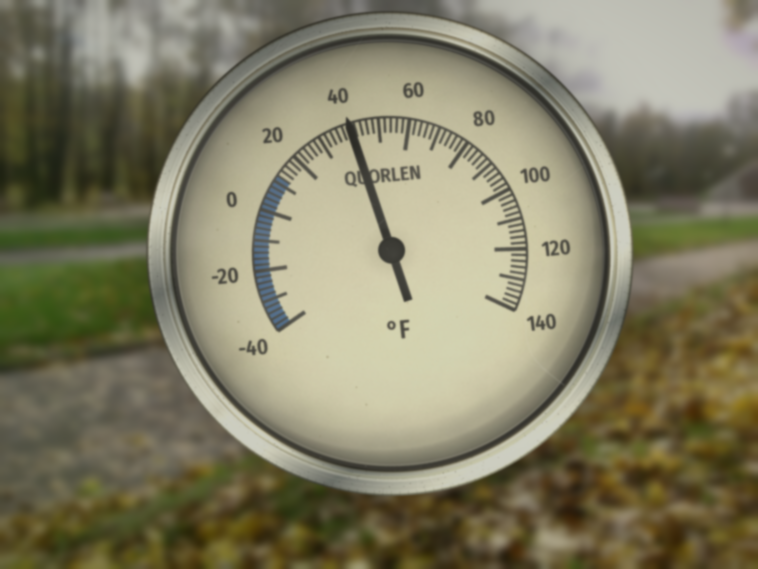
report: 40 (°F)
